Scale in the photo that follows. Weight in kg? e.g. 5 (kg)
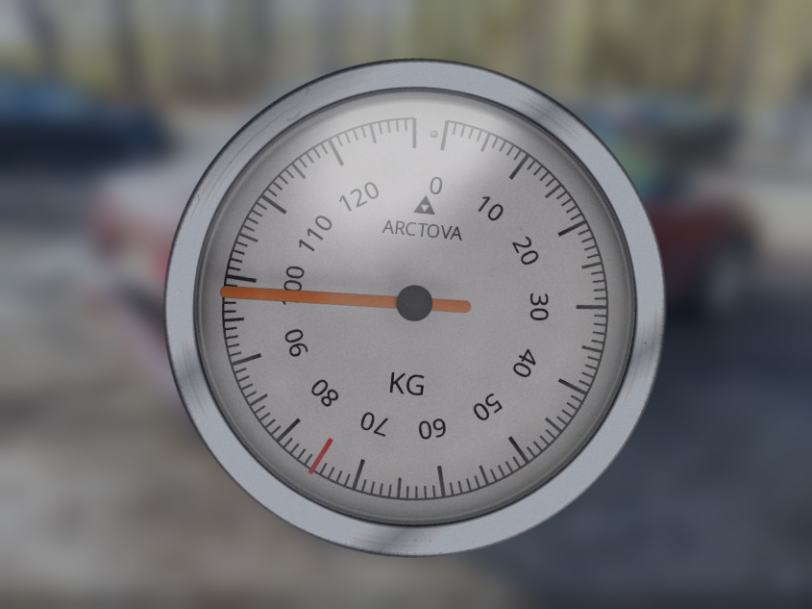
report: 98 (kg)
